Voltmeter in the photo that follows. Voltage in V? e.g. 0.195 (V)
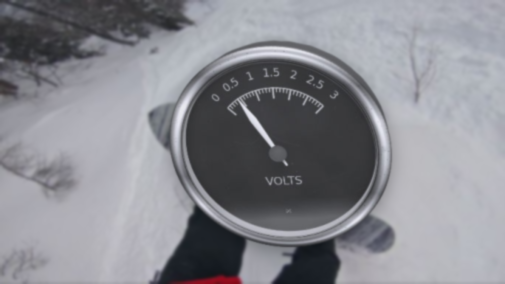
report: 0.5 (V)
